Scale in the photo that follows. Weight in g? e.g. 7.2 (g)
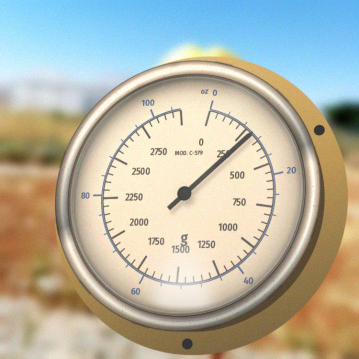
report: 300 (g)
